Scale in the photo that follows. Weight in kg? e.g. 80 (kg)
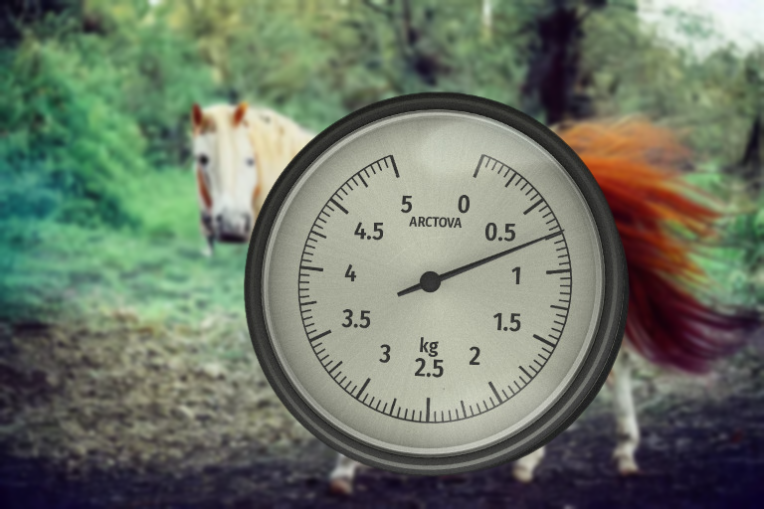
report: 0.75 (kg)
